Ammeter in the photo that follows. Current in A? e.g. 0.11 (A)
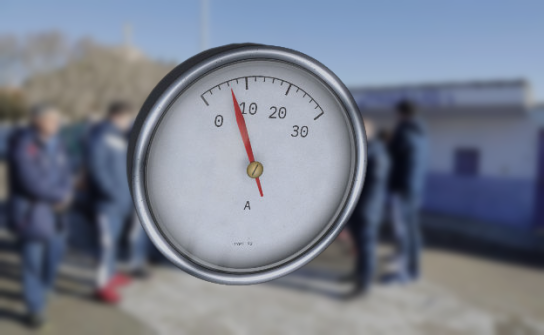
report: 6 (A)
